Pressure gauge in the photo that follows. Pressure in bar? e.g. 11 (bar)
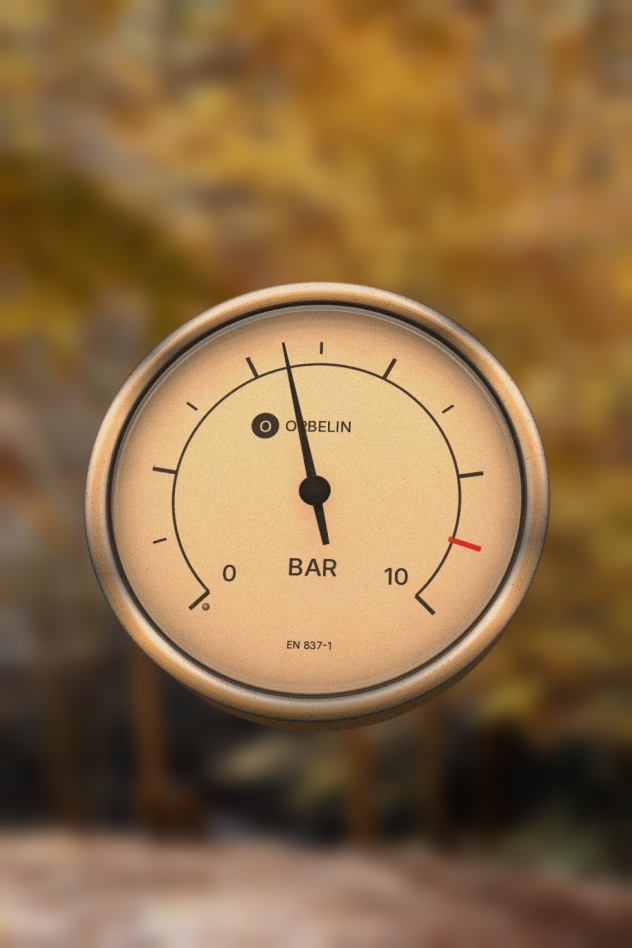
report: 4.5 (bar)
